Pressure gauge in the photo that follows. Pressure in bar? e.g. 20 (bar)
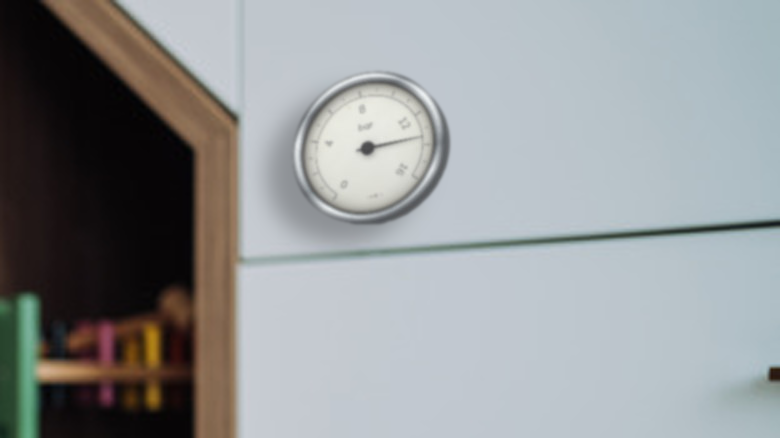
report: 13.5 (bar)
